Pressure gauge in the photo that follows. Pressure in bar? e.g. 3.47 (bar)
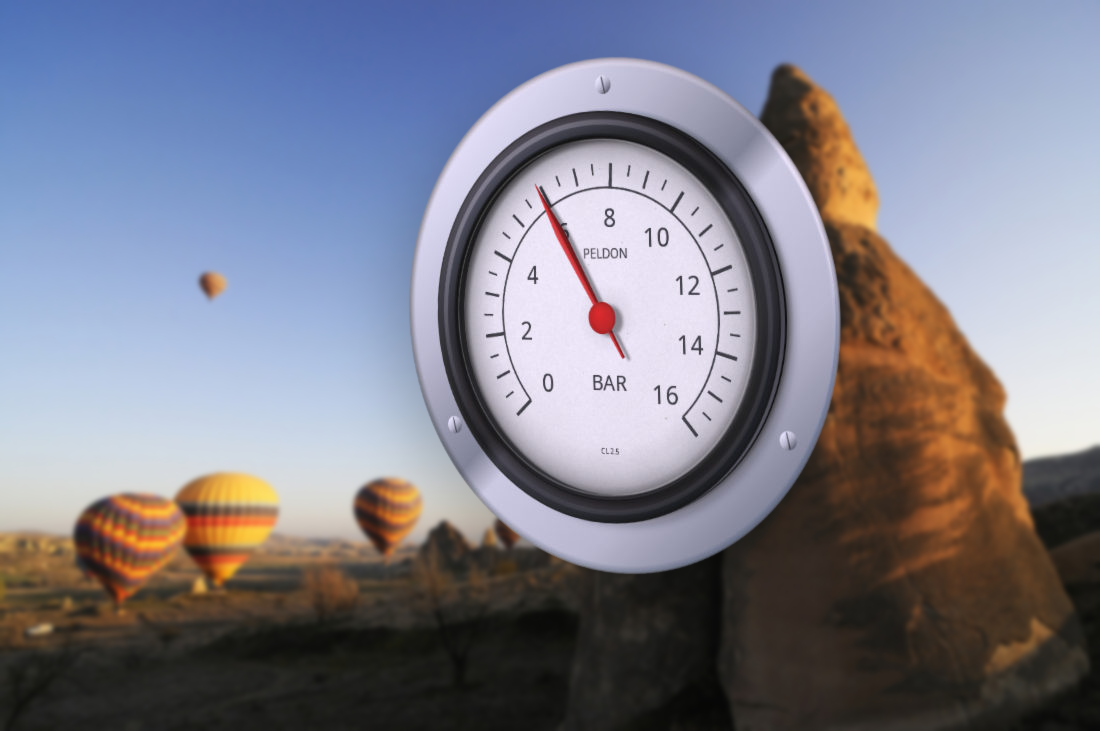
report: 6 (bar)
